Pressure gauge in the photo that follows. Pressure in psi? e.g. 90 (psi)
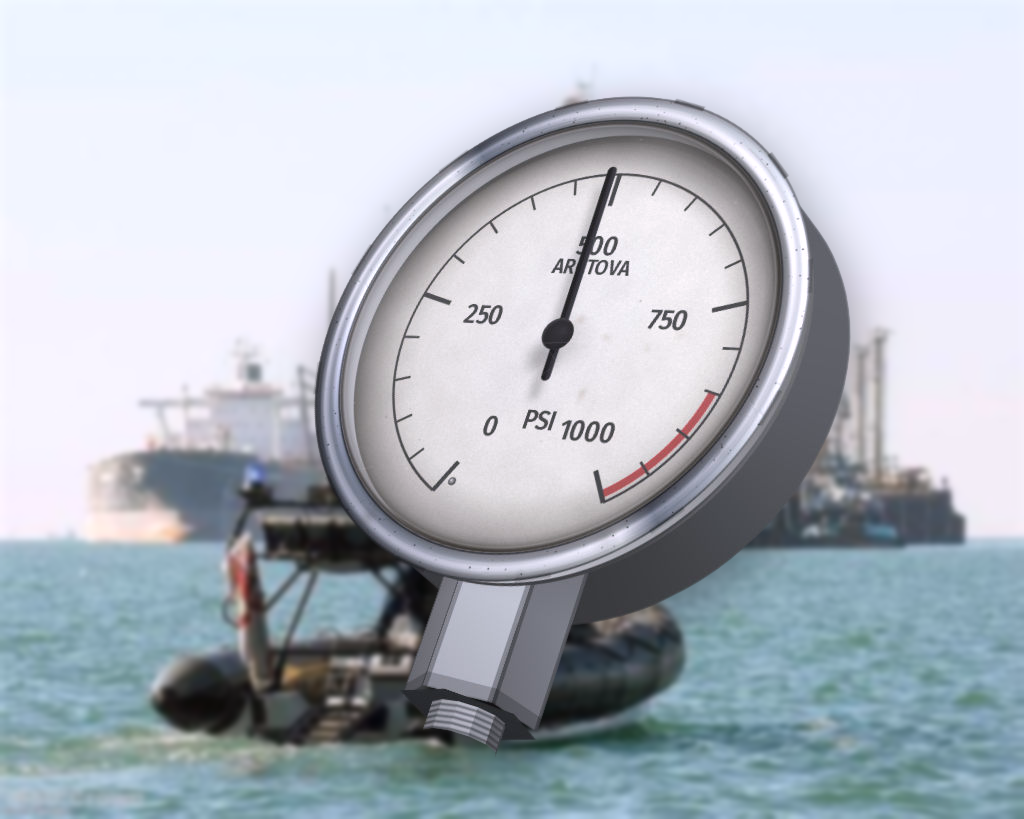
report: 500 (psi)
